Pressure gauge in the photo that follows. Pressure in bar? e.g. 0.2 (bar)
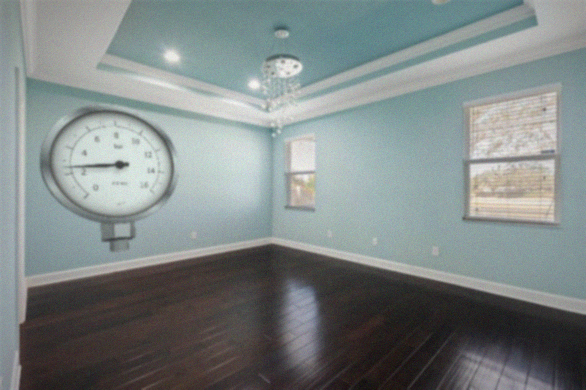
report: 2.5 (bar)
